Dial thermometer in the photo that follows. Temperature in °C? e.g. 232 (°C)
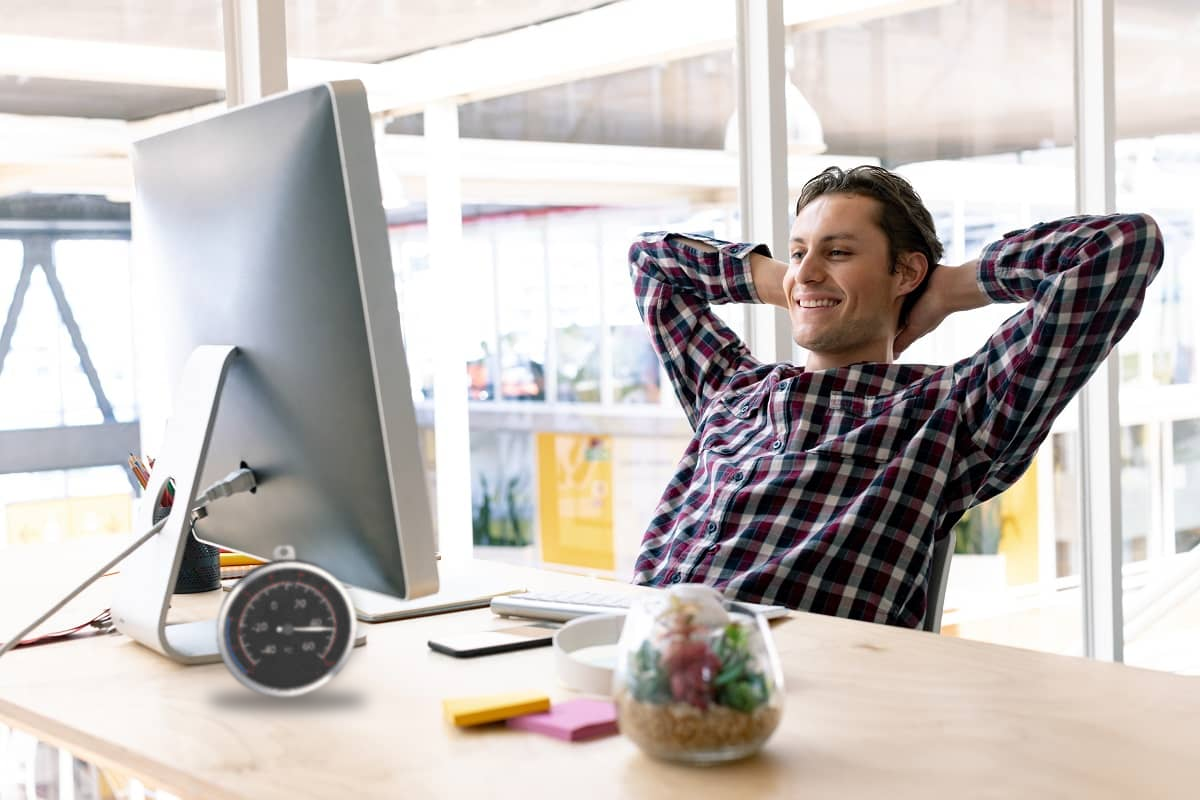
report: 45 (°C)
